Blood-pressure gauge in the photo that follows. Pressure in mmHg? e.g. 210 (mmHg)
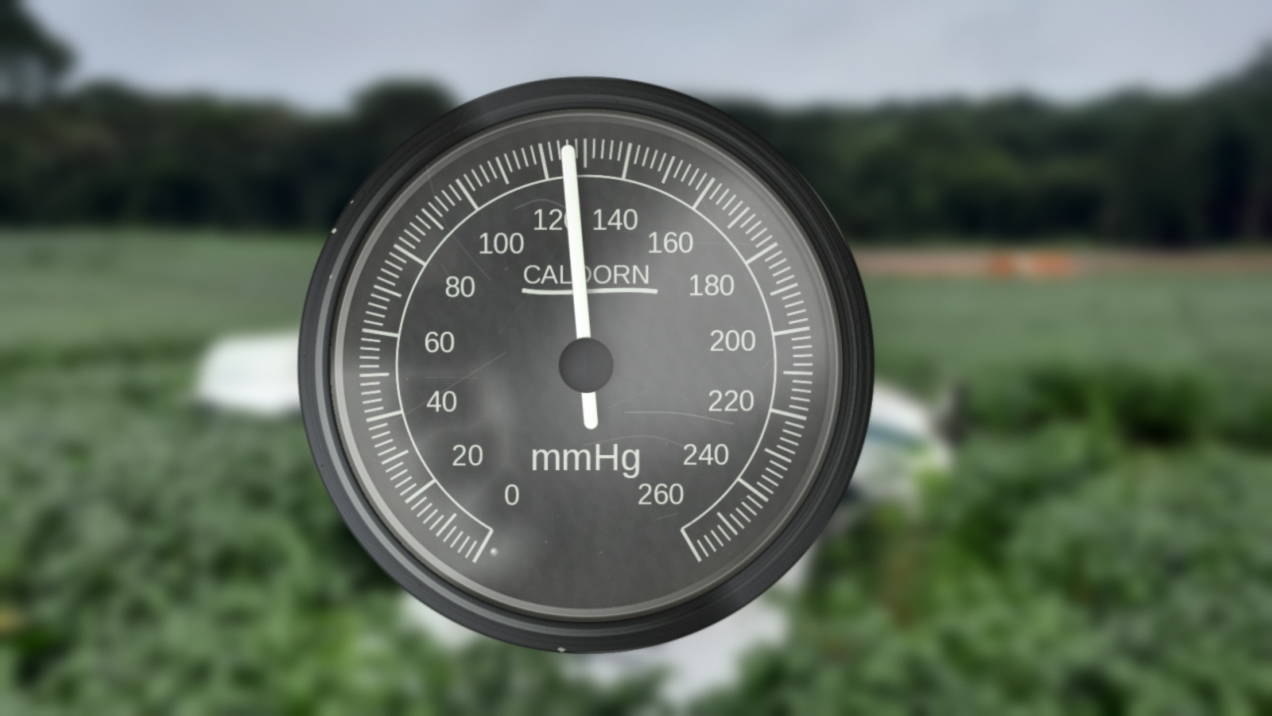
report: 126 (mmHg)
